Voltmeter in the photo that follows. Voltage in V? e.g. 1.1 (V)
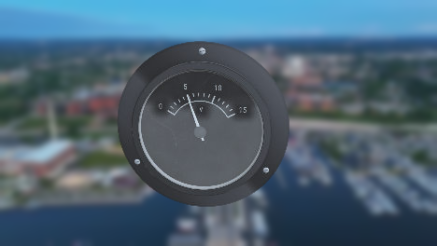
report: 5 (V)
